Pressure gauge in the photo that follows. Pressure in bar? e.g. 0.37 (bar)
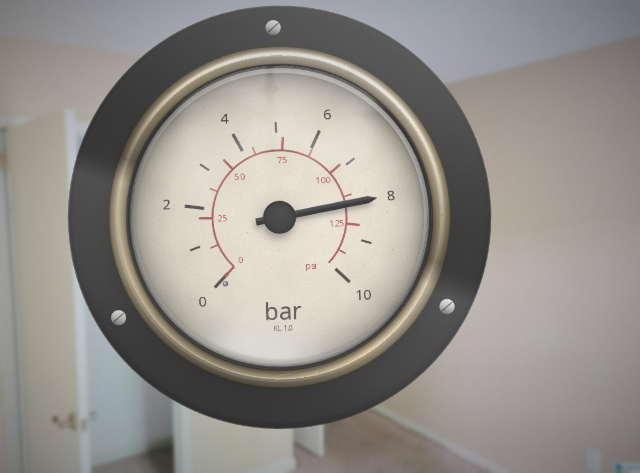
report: 8 (bar)
